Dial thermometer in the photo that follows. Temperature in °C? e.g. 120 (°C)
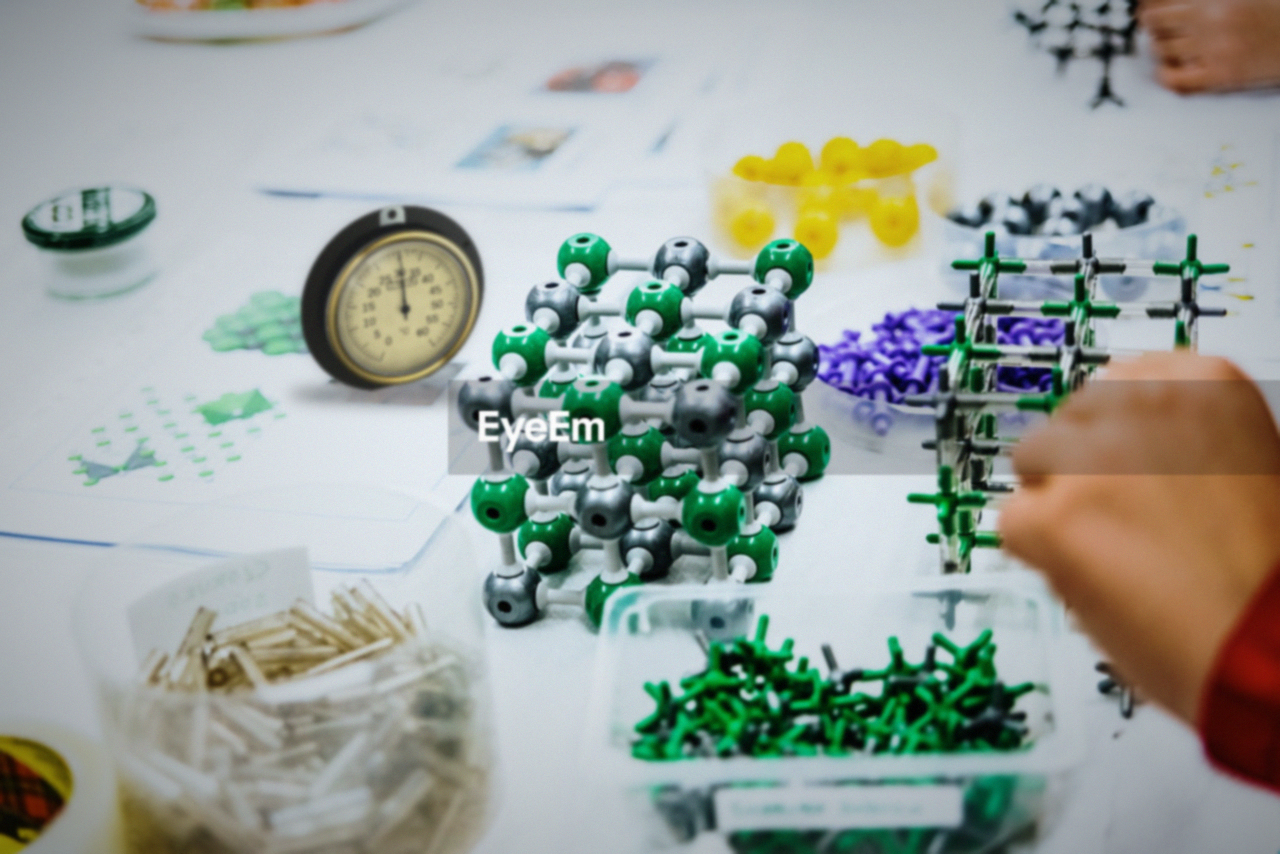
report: 30 (°C)
